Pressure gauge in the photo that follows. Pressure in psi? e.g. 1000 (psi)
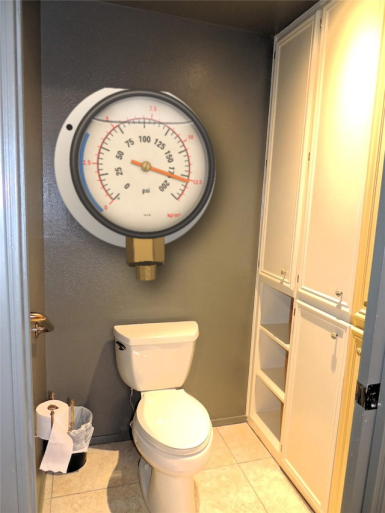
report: 180 (psi)
